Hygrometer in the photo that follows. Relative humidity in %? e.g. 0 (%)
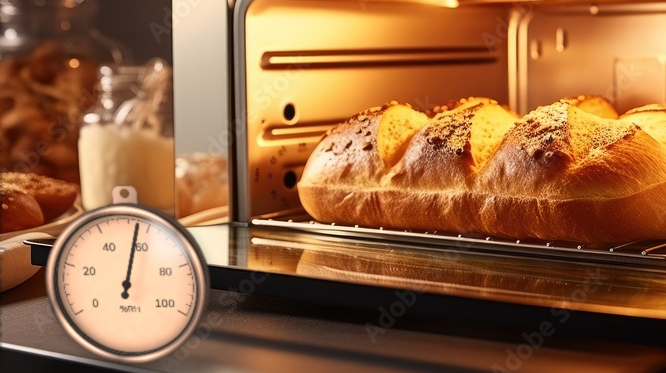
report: 56 (%)
